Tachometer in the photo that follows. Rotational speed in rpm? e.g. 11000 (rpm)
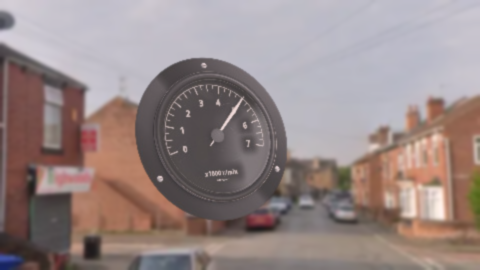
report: 5000 (rpm)
